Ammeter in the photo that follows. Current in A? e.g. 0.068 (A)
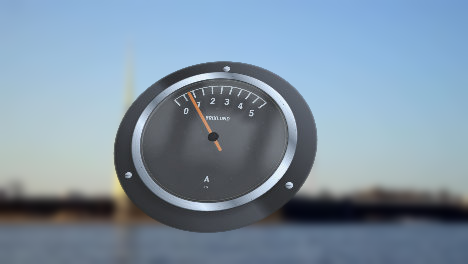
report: 0.75 (A)
